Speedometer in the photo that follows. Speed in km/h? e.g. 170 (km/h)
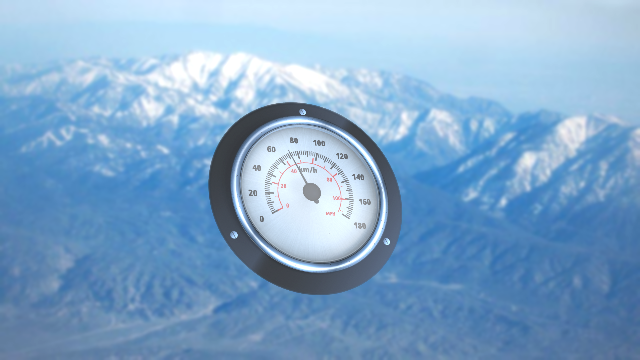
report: 70 (km/h)
